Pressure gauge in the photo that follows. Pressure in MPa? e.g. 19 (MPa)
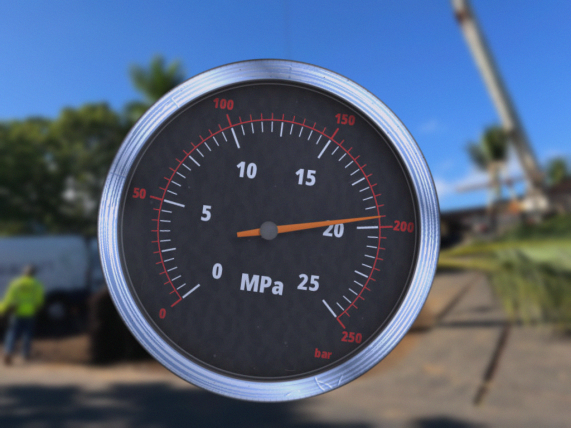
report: 19.5 (MPa)
